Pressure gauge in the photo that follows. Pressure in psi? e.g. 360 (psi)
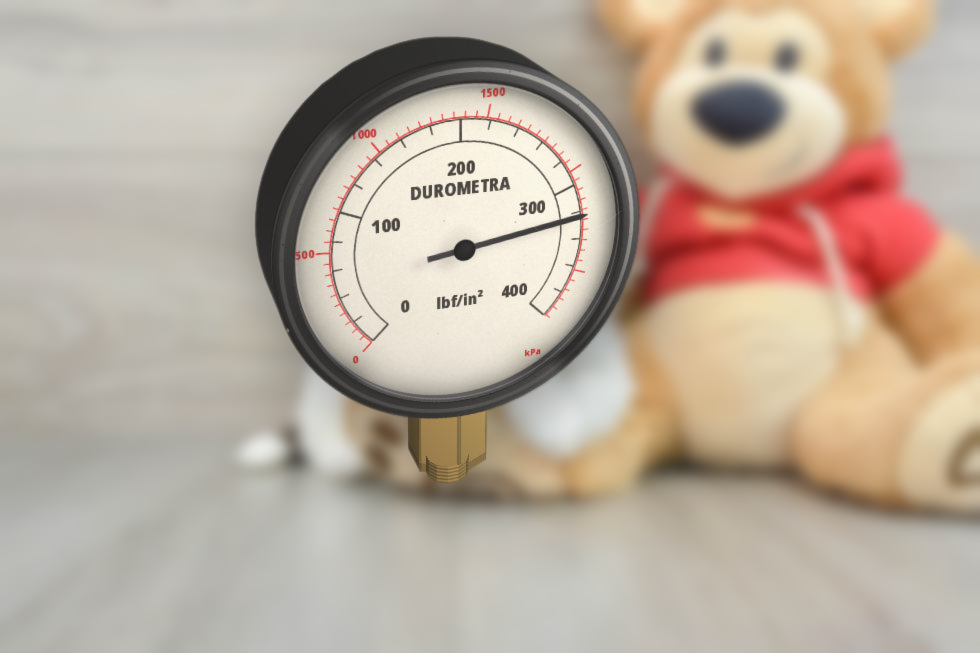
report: 320 (psi)
